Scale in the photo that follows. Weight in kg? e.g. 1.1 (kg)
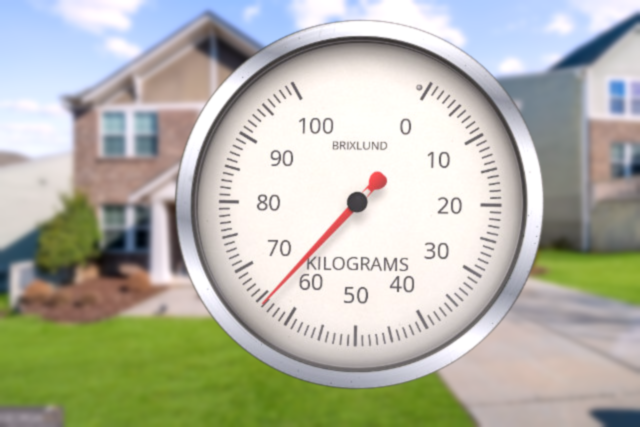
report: 64 (kg)
